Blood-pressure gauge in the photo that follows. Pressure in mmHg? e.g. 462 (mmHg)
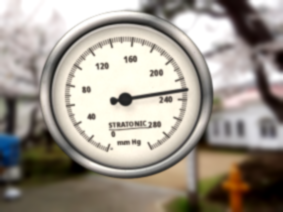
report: 230 (mmHg)
